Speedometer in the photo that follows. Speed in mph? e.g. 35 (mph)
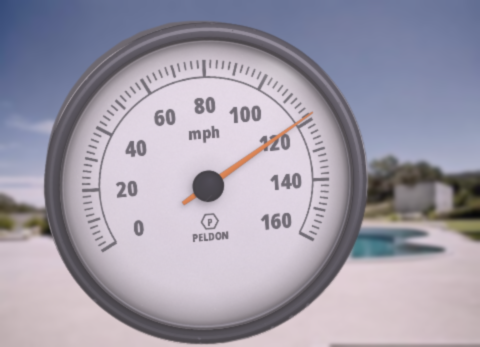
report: 118 (mph)
